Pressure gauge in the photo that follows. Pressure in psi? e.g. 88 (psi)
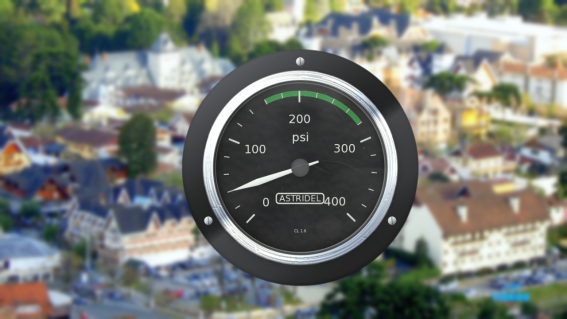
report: 40 (psi)
